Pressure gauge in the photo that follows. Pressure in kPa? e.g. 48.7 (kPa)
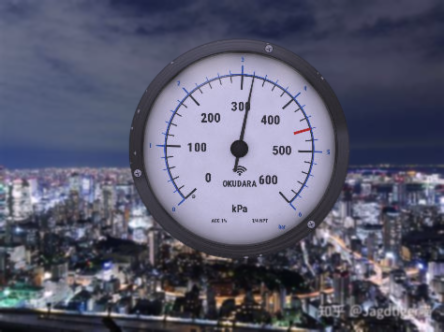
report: 320 (kPa)
